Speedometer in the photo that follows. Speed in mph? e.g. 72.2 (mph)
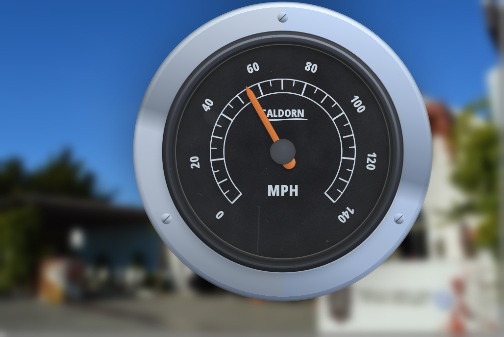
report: 55 (mph)
